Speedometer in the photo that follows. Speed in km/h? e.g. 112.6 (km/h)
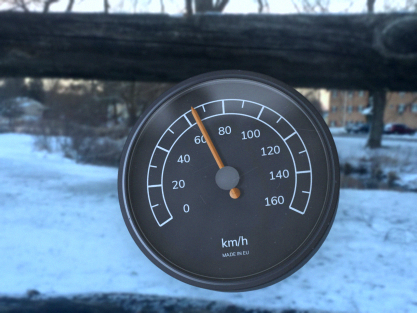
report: 65 (km/h)
